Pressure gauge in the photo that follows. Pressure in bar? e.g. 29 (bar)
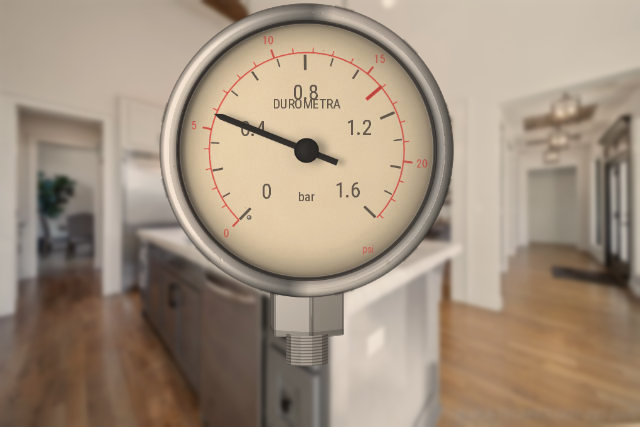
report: 0.4 (bar)
